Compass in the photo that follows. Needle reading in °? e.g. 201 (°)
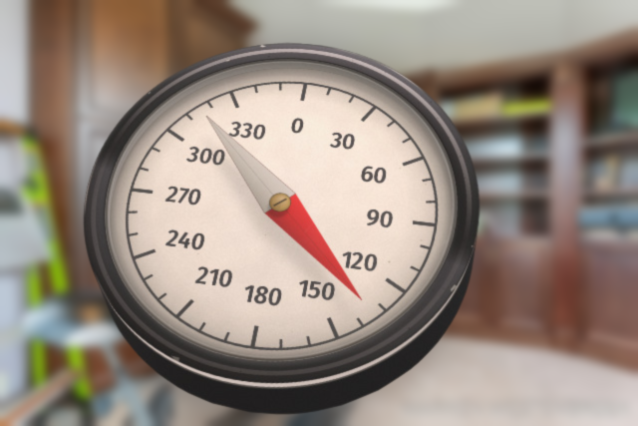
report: 135 (°)
